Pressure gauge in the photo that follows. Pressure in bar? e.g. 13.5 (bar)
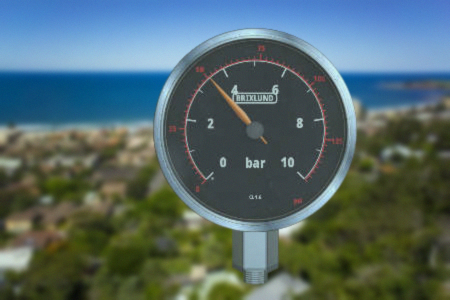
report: 3.5 (bar)
